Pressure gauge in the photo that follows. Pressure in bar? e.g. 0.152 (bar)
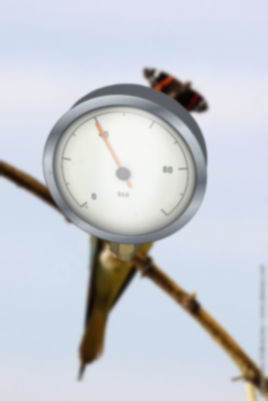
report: 40 (bar)
